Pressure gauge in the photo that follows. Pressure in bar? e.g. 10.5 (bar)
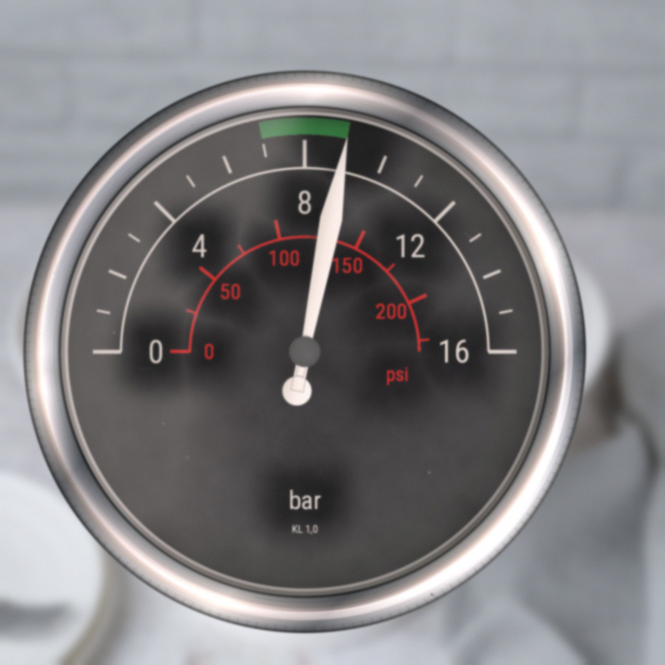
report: 9 (bar)
